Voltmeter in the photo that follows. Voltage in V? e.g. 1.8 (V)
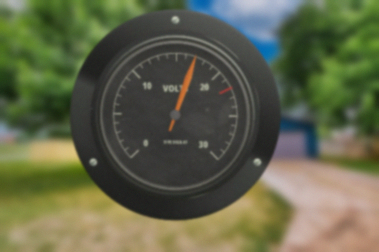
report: 17 (V)
